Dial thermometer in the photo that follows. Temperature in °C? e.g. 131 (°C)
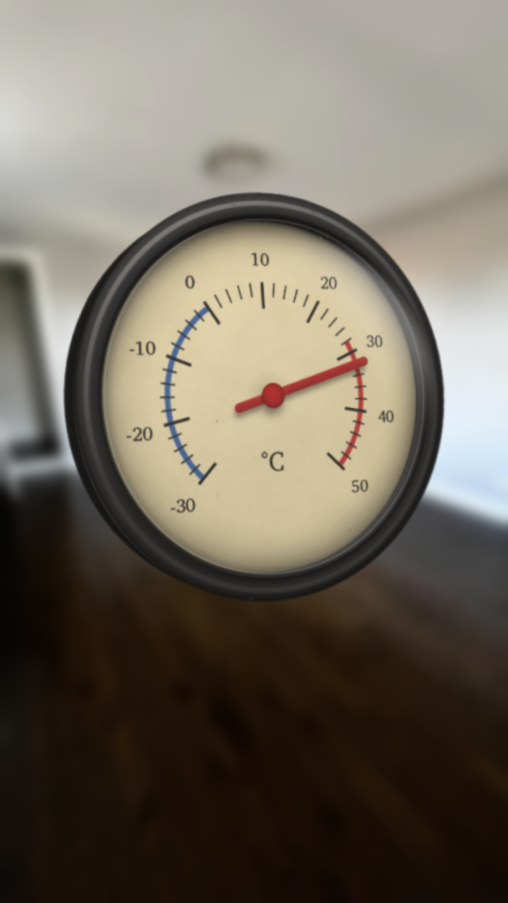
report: 32 (°C)
